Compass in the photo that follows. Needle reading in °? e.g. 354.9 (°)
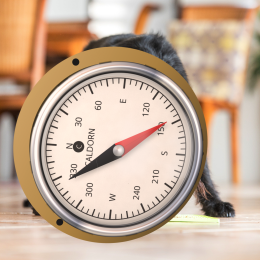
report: 145 (°)
